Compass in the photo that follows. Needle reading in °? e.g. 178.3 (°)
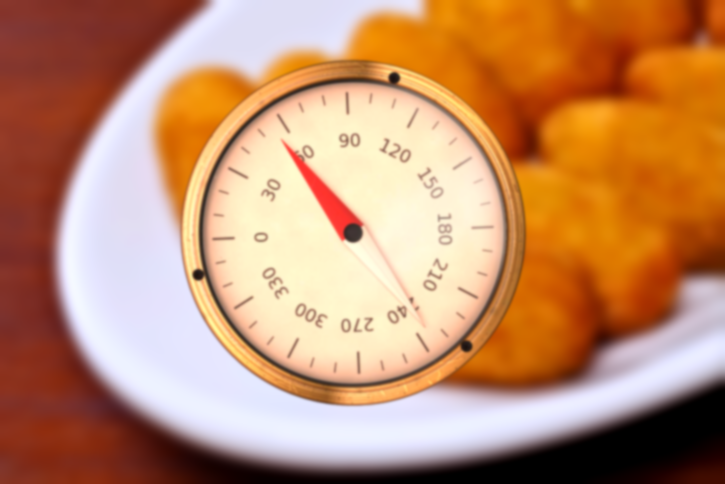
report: 55 (°)
